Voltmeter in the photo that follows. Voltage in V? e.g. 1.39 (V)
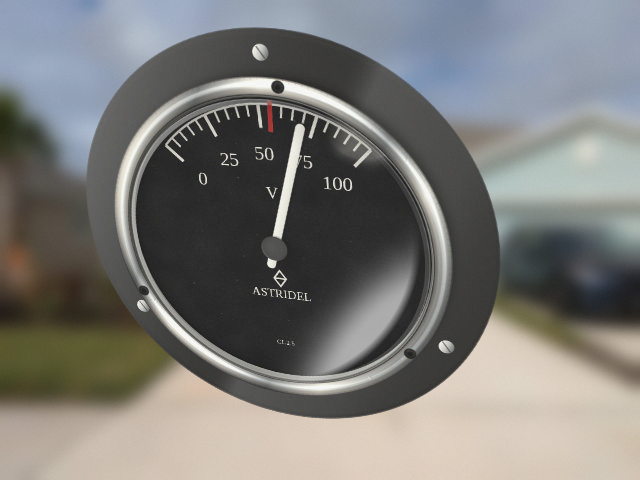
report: 70 (V)
